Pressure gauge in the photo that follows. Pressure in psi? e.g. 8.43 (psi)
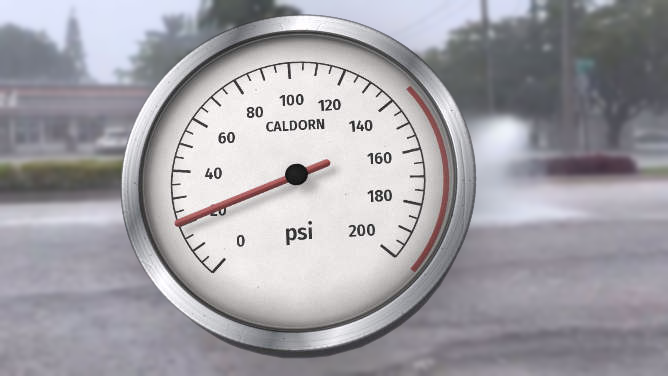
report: 20 (psi)
